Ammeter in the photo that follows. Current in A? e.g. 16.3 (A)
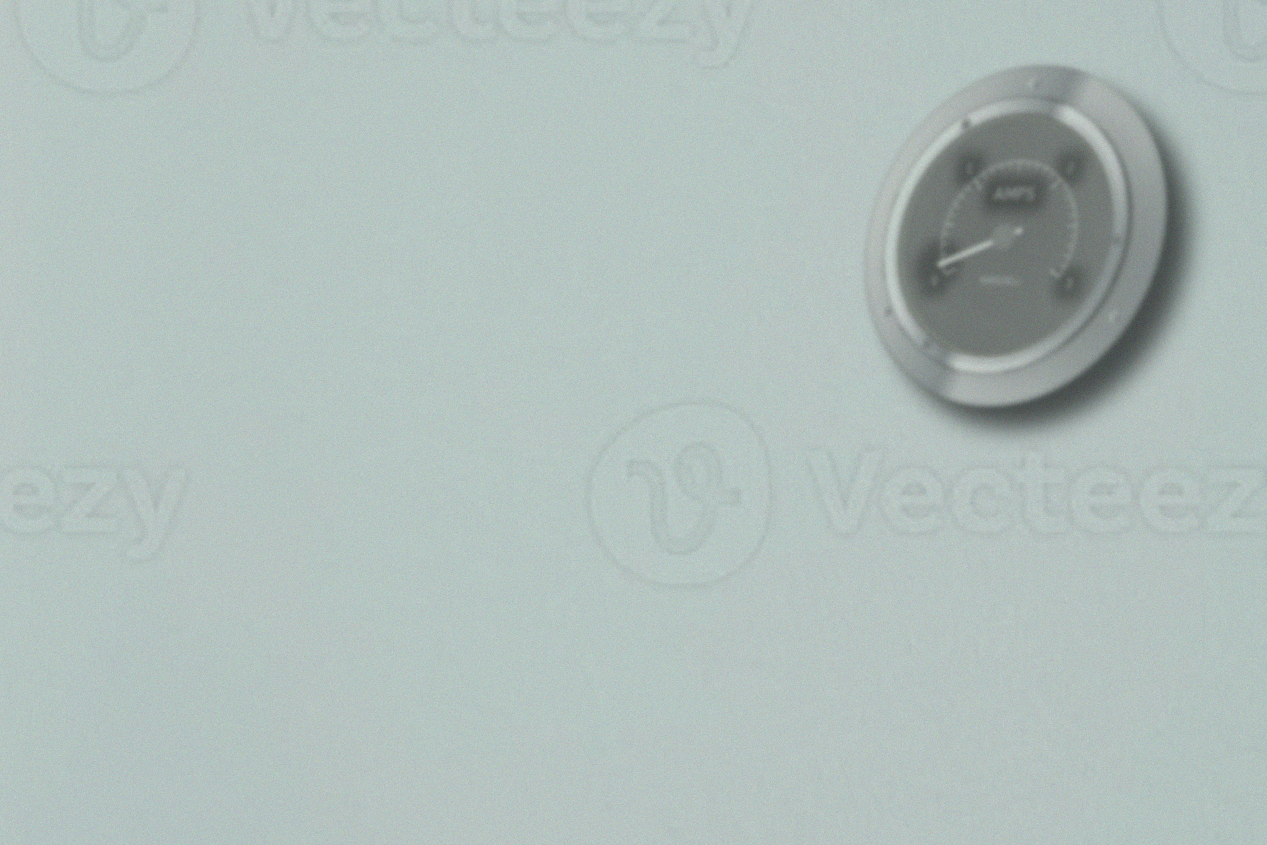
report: 0.1 (A)
